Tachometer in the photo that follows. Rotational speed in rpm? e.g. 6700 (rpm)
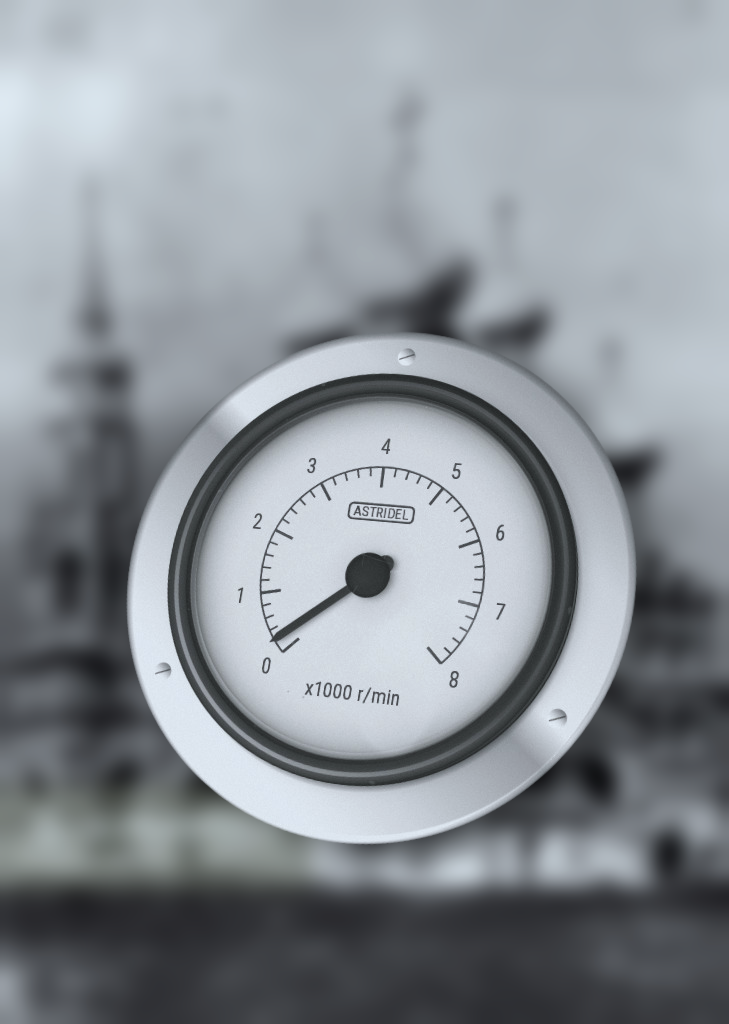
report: 200 (rpm)
